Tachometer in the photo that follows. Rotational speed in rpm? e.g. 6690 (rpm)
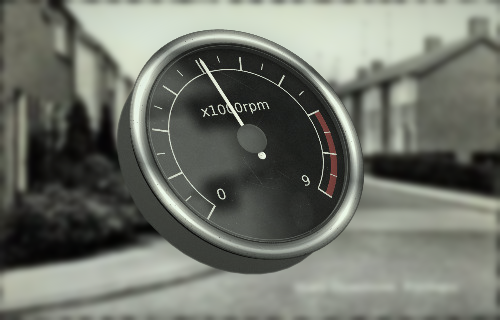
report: 4000 (rpm)
